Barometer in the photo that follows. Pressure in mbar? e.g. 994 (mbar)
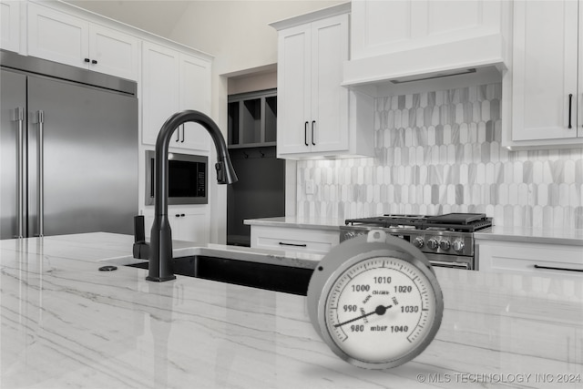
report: 985 (mbar)
